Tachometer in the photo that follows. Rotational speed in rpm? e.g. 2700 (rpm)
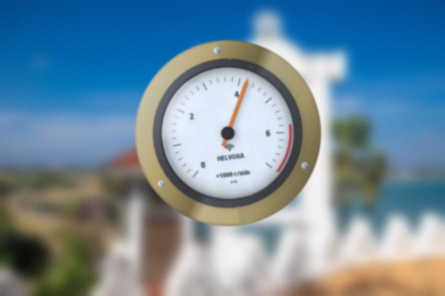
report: 4200 (rpm)
